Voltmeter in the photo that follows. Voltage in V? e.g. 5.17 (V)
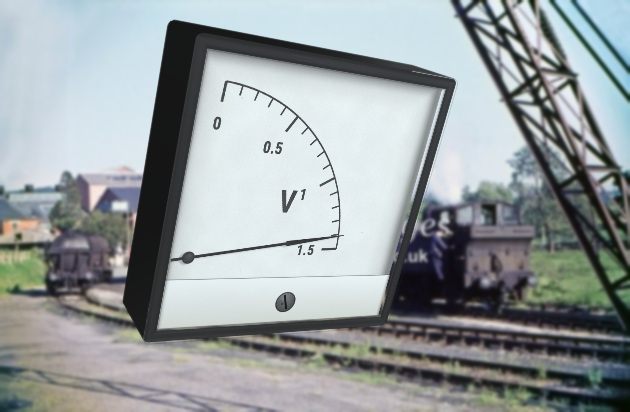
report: 1.4 (V)
